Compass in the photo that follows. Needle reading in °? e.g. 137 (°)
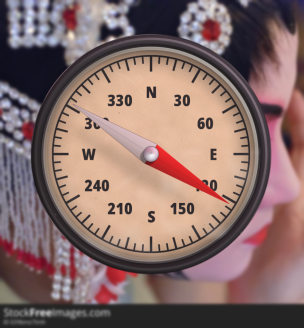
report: 122.5 (°)
